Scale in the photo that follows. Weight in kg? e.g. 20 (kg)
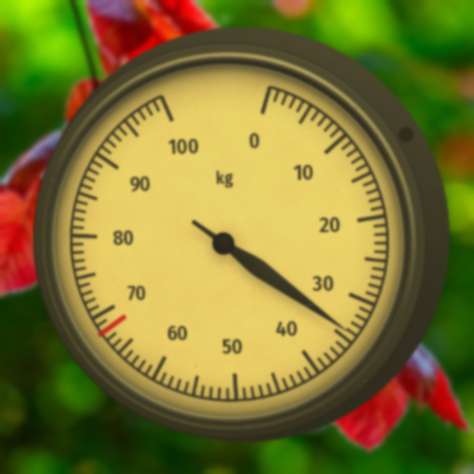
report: 34 (kg)
